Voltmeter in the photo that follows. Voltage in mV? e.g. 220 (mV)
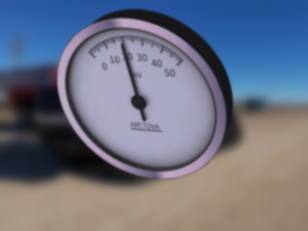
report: 20 (mV)
